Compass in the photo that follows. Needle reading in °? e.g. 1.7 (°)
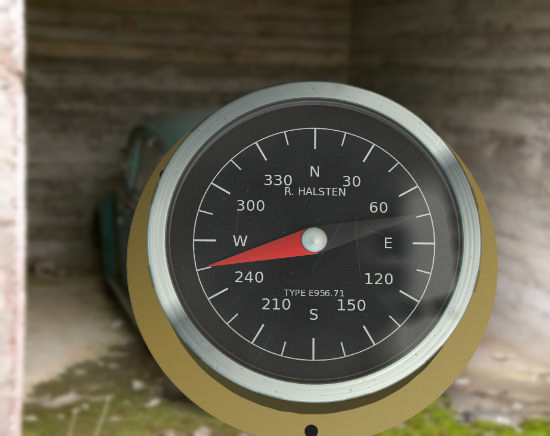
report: 255 (°)
